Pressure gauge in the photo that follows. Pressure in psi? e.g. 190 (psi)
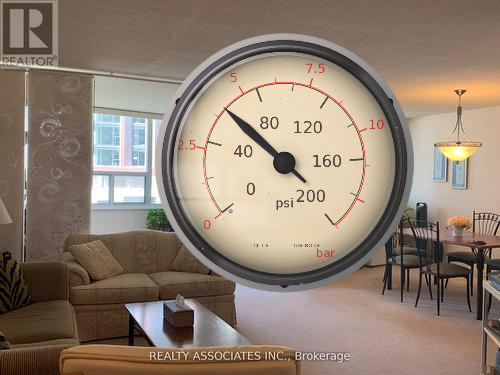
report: 60 (psi)
